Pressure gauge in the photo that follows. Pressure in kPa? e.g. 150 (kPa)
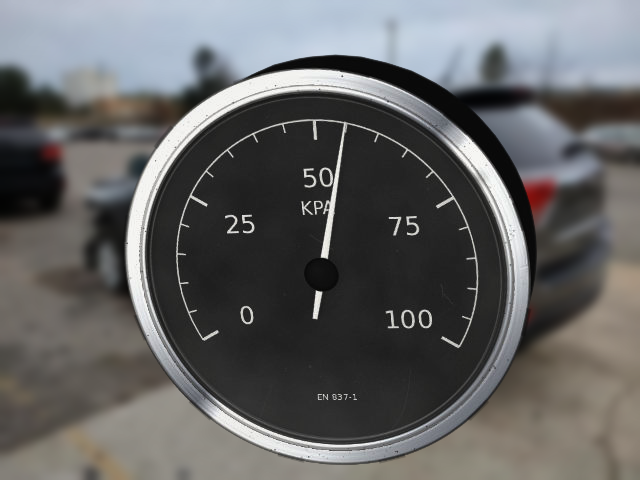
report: 55 (kPa)
